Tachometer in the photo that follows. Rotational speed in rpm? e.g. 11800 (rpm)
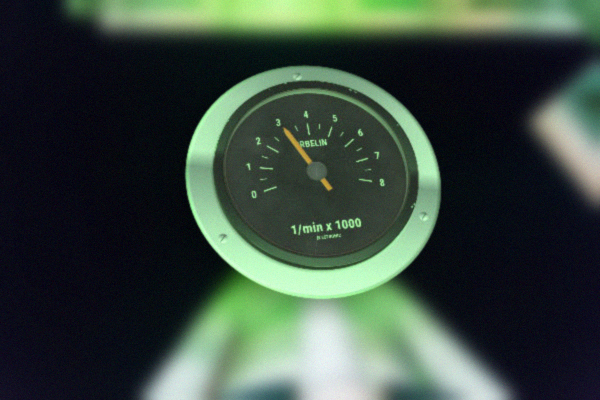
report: 3000 (rpm)
